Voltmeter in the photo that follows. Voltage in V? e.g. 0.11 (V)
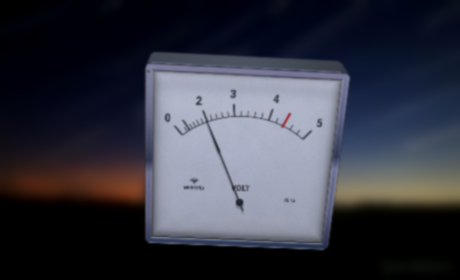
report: 2 (V)
